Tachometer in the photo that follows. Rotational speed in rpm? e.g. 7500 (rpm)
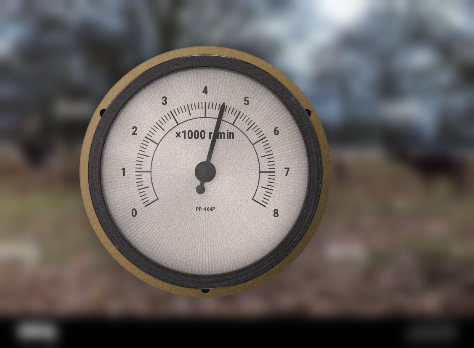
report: 4500 (rpm)
